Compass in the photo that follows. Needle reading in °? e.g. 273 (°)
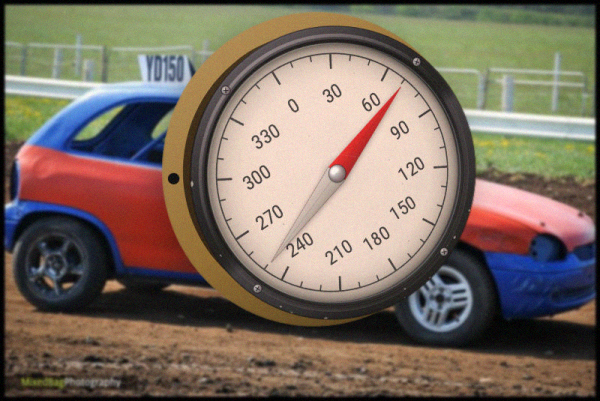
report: 70 (°)
